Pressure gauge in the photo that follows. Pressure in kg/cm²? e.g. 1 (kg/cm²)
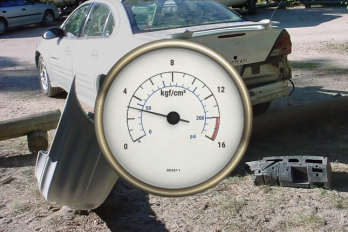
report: 3 (kg/cm²)
